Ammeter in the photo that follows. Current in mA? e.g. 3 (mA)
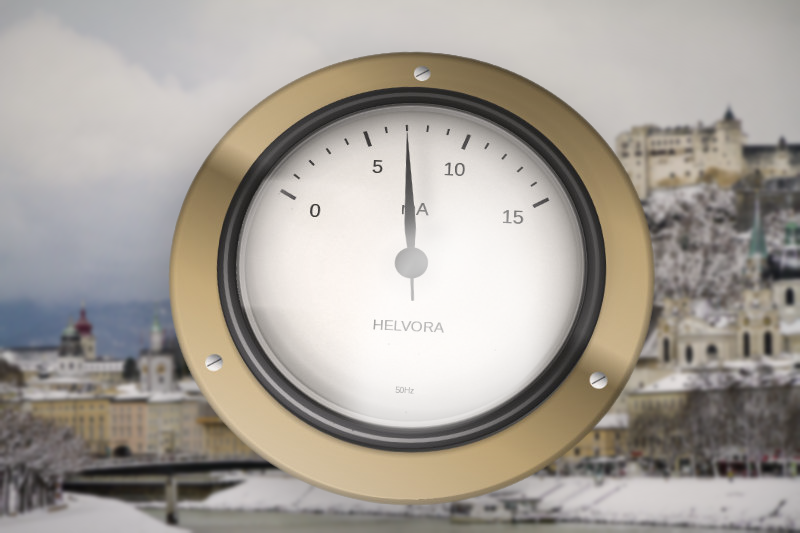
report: 7 (mA)
